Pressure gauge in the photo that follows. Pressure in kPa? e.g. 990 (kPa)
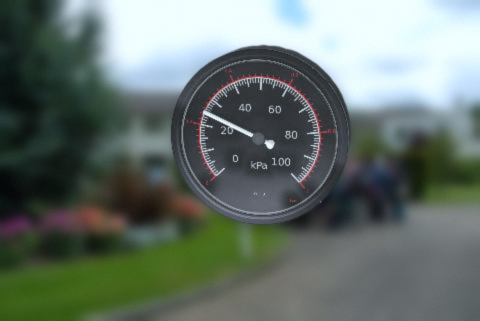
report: 25 (kPa)
